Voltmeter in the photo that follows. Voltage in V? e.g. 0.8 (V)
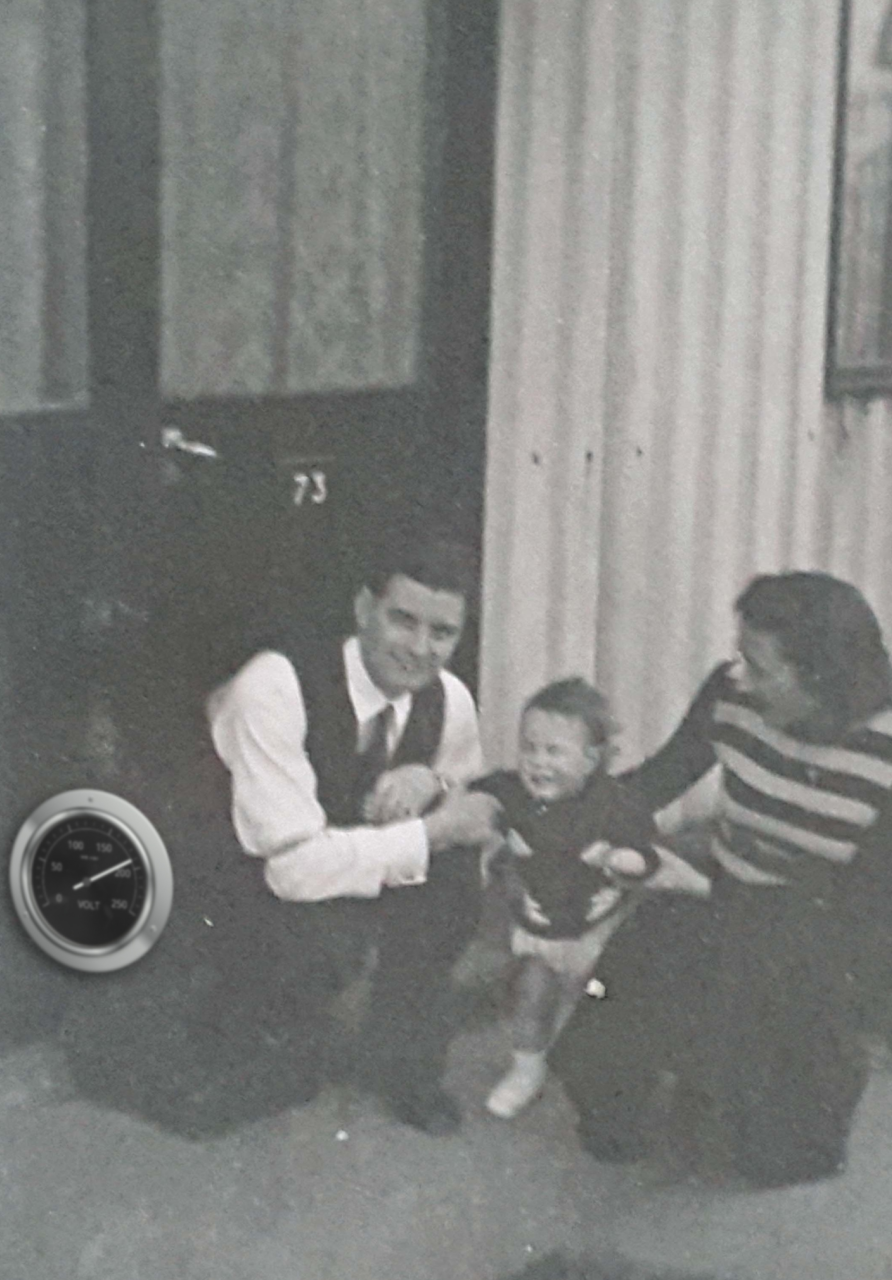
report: 190 (V)
